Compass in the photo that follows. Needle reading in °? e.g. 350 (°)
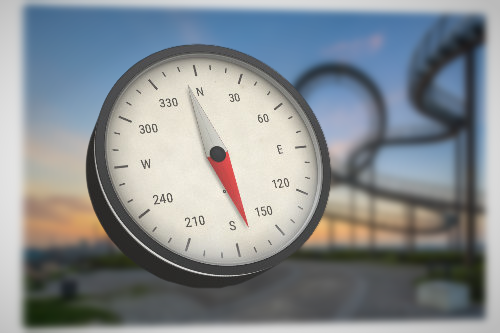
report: 170 (°)
